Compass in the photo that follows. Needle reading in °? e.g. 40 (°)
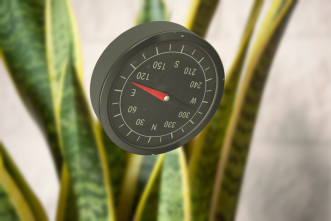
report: 105 (°)
